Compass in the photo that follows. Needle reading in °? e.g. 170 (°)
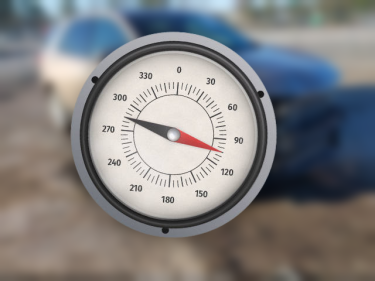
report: 105 (°)
